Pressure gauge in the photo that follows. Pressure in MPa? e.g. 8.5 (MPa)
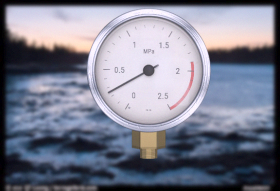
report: 0.25 (MPa)
